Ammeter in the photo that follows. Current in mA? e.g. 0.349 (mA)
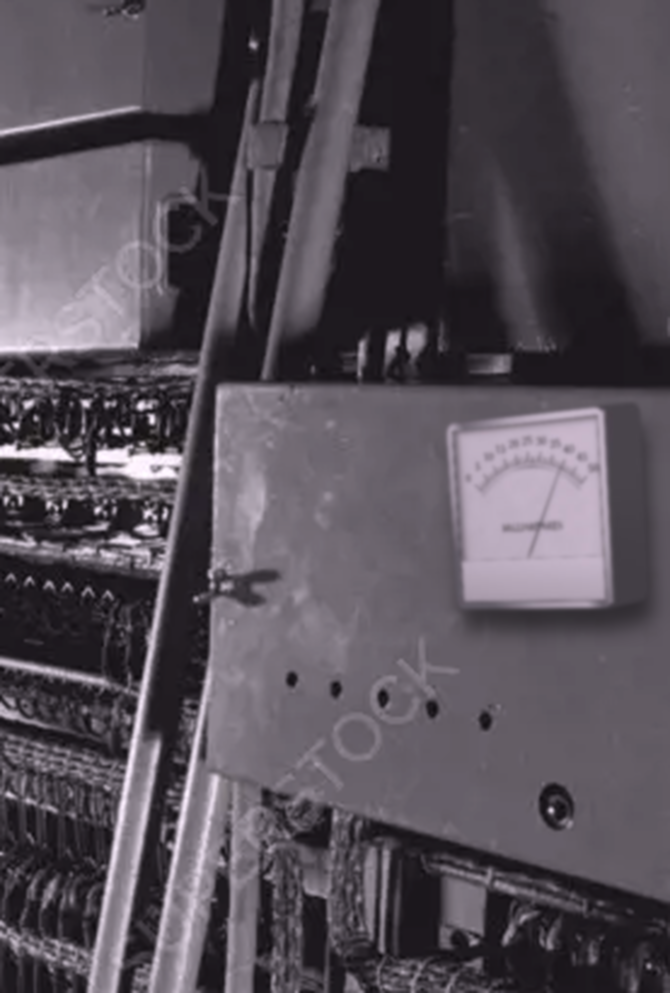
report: 40 (mA)
